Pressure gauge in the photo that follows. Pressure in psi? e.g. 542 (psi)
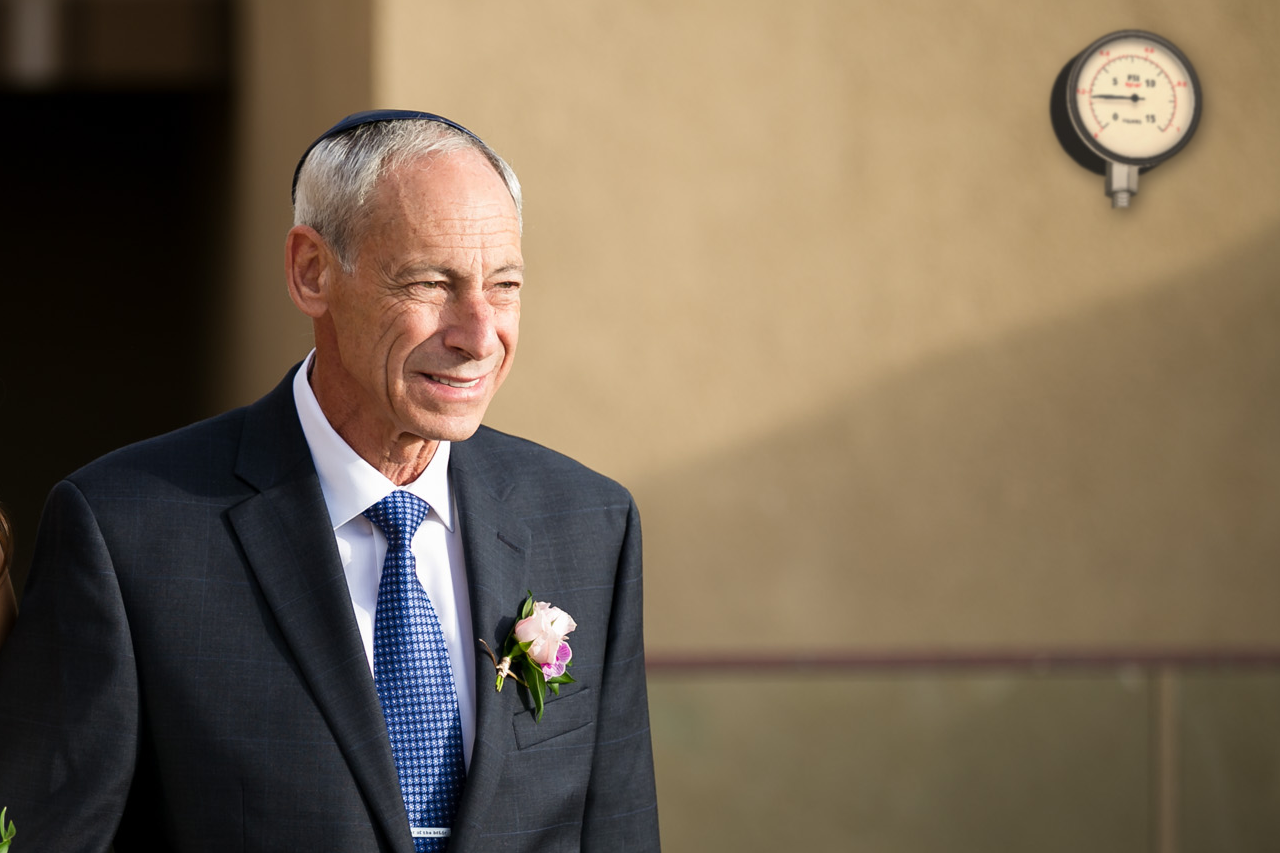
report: 2.5 (psi)
